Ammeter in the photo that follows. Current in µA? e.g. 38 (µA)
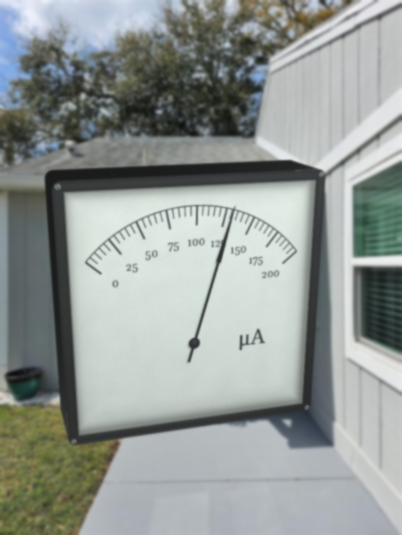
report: 130 (µA)
